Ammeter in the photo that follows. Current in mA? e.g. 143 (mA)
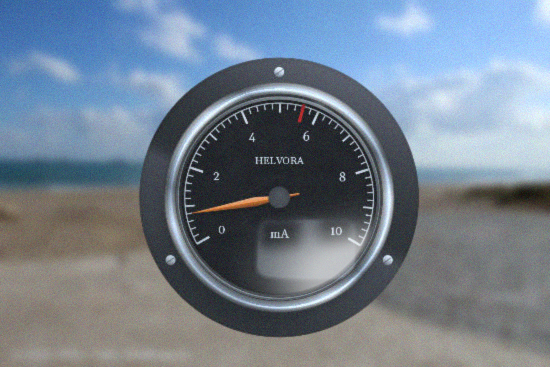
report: 0.8 (mA)
